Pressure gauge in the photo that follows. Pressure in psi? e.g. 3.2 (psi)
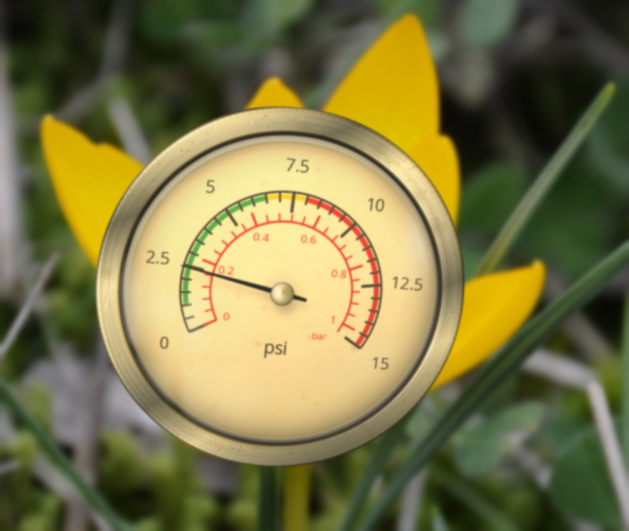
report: 2.5 (psi)
